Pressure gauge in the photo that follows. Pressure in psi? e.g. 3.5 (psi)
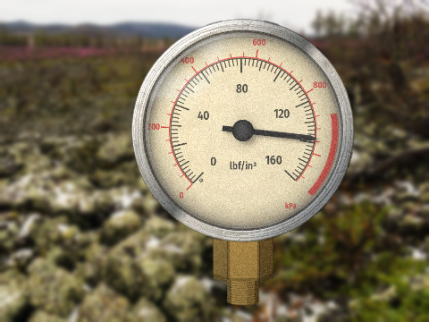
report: 138 (psi)
